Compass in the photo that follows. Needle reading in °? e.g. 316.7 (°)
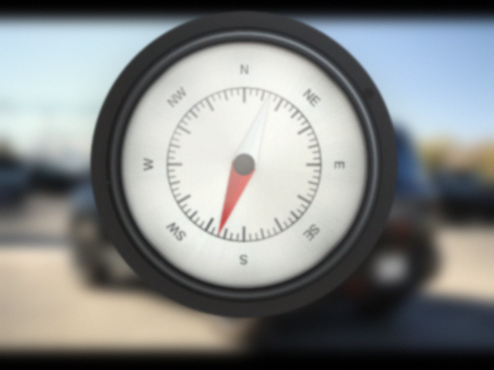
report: 200 (°)
